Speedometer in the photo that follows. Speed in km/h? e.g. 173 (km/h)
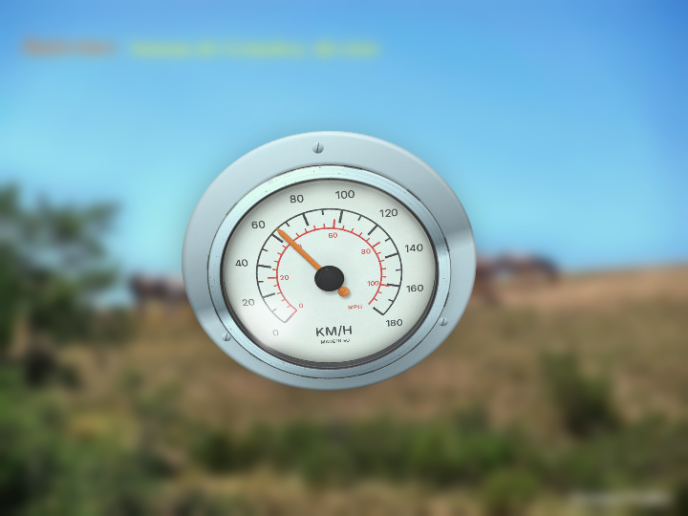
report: 65 (km/h)
